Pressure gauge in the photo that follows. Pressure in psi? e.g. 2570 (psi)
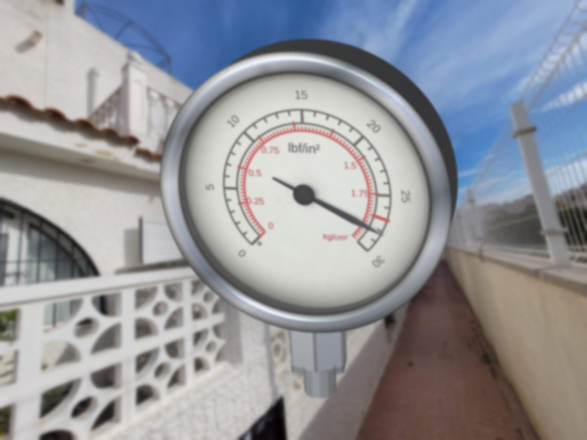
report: 28 (psi)
